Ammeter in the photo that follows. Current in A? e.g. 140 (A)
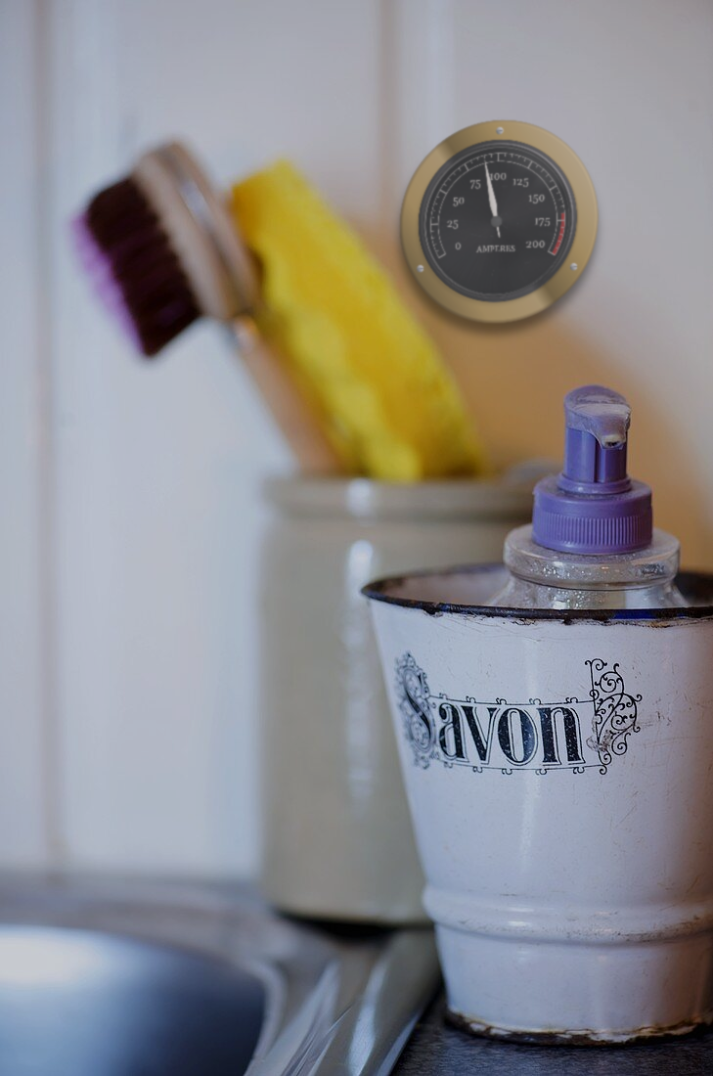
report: 90 (A)
